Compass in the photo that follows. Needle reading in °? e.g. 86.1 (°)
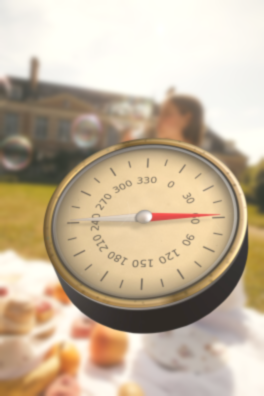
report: 60 (°)
